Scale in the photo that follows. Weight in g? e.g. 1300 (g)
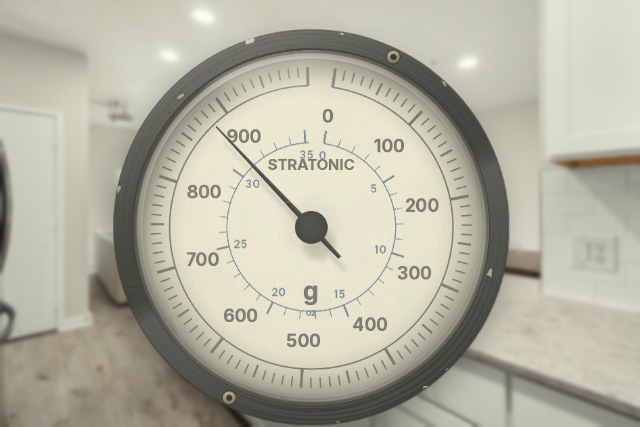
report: 880 (g)
